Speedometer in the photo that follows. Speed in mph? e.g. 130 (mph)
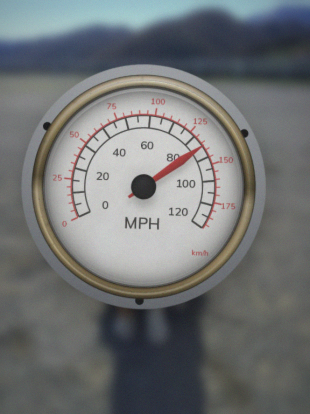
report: 85 (mph)
